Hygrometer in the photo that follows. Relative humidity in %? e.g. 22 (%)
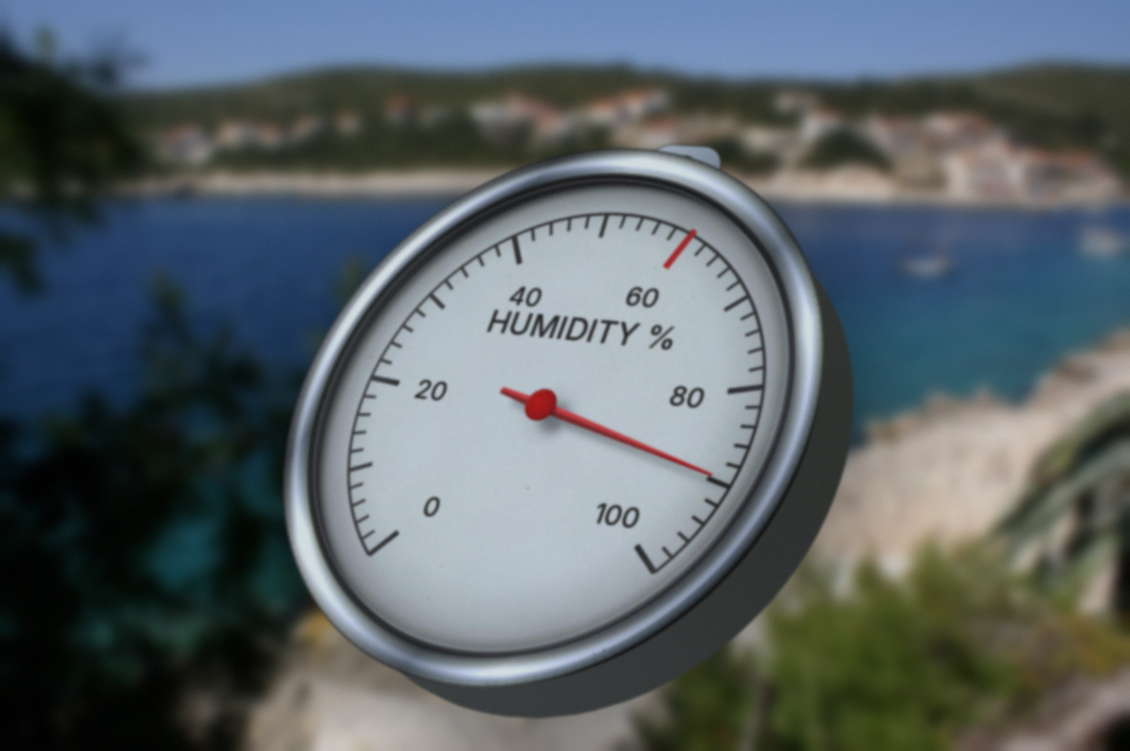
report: 90 (%)
